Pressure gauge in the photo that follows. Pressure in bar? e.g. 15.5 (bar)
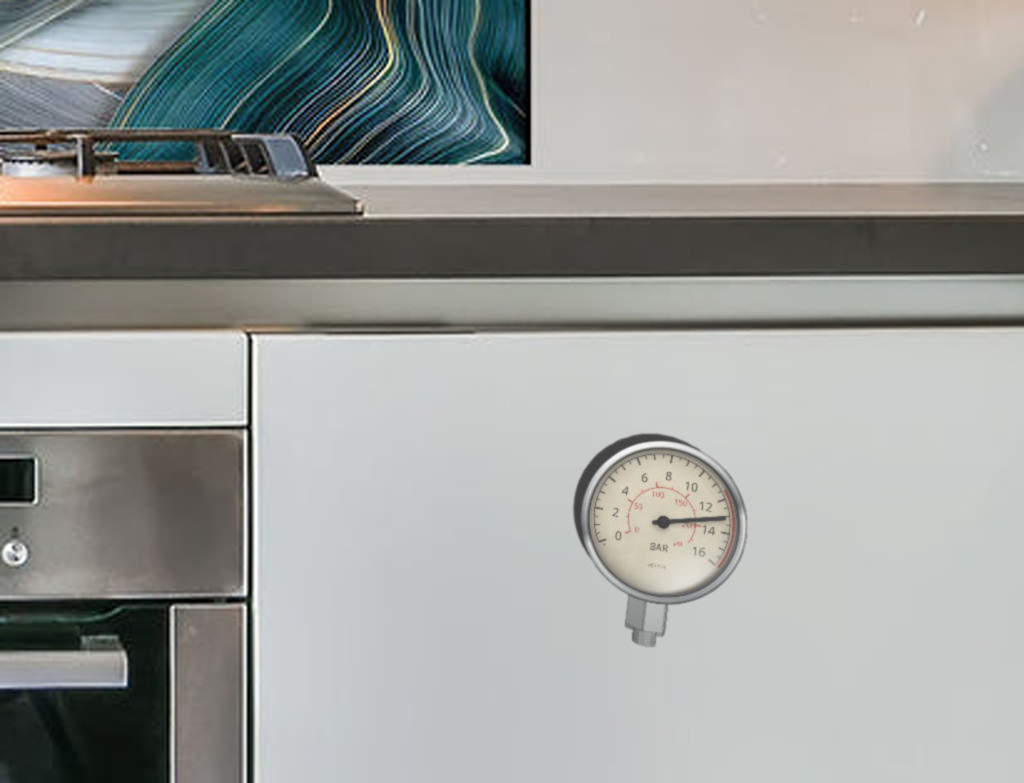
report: 13 (bar)
